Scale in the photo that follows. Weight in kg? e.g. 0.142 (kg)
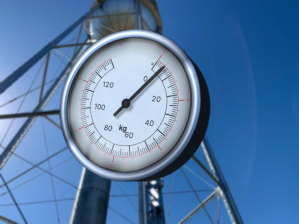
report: 5 (kg)
